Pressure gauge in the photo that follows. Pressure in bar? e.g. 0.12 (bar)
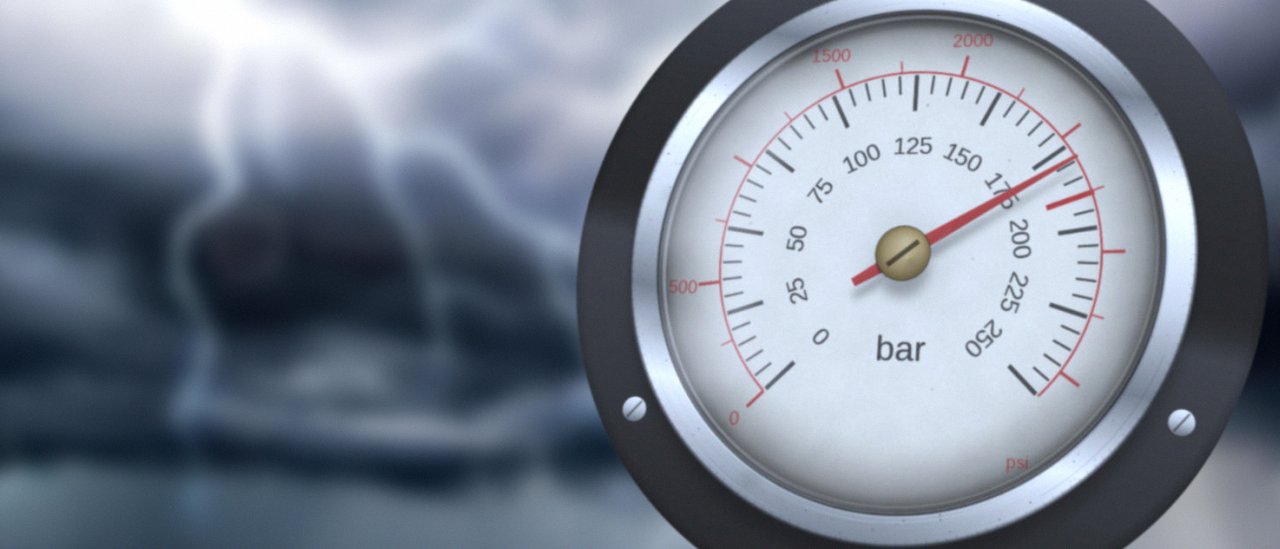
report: 180 (bar)
